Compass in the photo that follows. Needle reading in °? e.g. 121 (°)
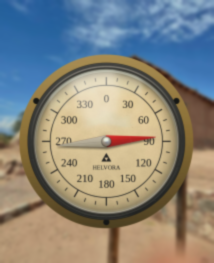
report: 85 (°)
